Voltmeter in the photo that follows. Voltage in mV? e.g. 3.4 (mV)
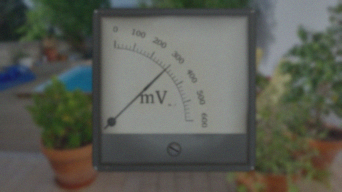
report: 300 (mV)
